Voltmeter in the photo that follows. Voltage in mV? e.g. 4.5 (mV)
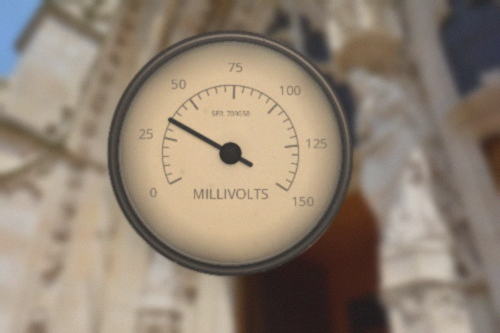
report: 35 (mV)
